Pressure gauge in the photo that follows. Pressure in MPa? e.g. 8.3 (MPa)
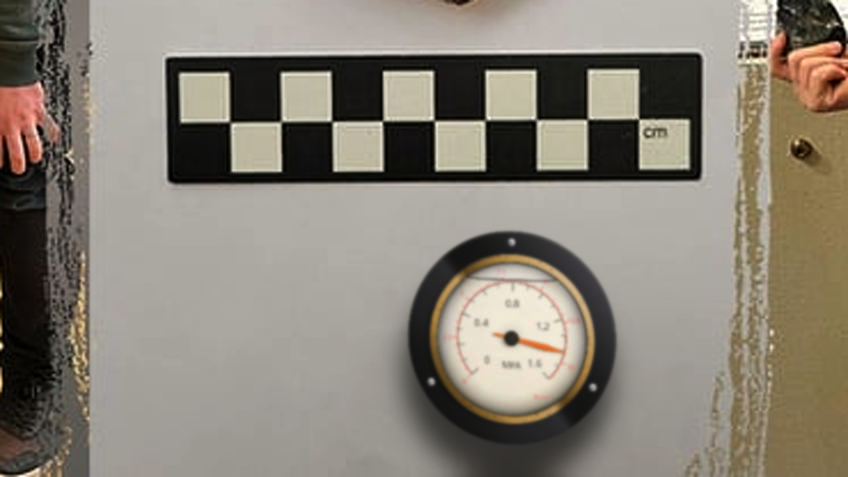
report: 1.4 (MPa)
